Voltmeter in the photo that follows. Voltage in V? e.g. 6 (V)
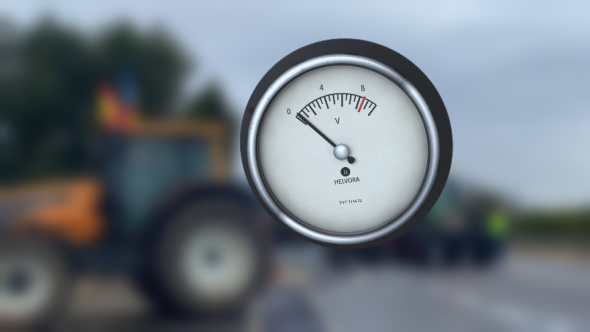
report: 0.5 (V)
